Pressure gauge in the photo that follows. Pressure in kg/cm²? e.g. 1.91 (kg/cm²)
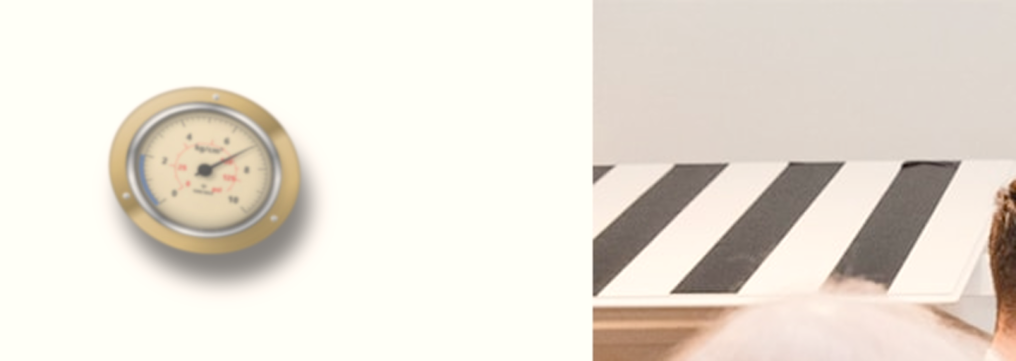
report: 7 (kg/cm²)
